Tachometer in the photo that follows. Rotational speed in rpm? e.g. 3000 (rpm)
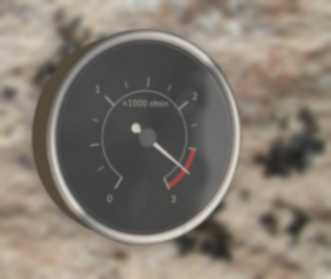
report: 2750 (rpm)
